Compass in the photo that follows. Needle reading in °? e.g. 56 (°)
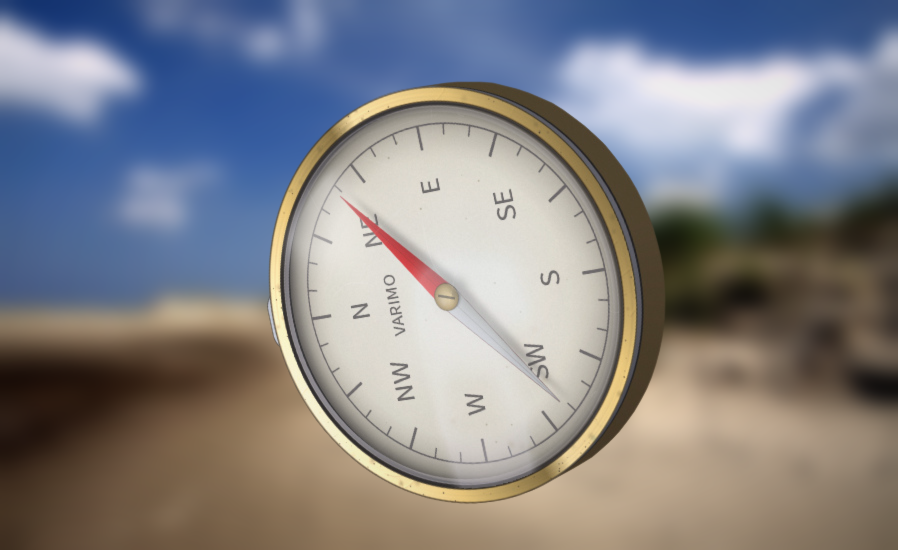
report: 50 (°)
